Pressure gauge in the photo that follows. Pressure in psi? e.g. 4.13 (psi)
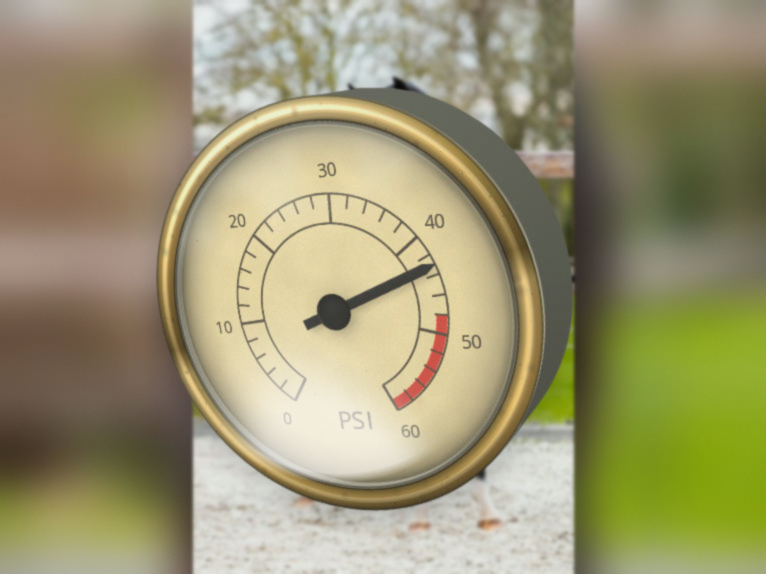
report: 43 (psi)
